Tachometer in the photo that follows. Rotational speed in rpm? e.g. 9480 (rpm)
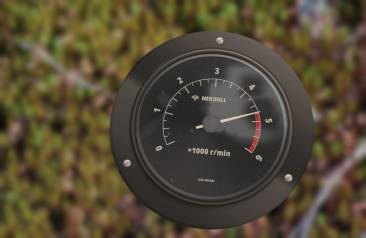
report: 4750 (rpm)
